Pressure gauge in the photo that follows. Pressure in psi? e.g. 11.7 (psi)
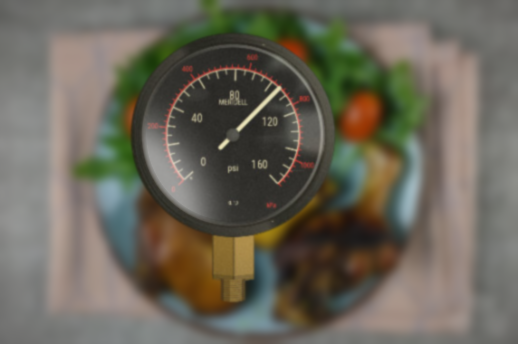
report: 105 (psi)
